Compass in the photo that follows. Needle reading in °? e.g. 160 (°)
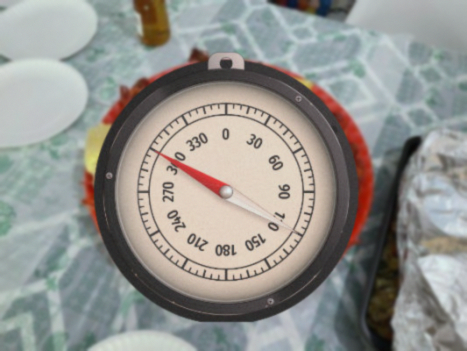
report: 300 (°)
